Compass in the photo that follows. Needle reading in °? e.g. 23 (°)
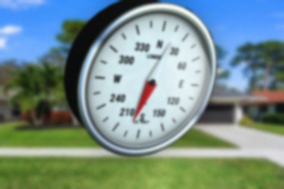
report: 195 (°)
